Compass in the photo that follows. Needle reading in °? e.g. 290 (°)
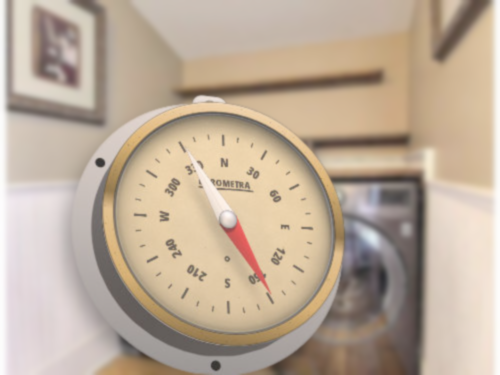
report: 150 (°)
